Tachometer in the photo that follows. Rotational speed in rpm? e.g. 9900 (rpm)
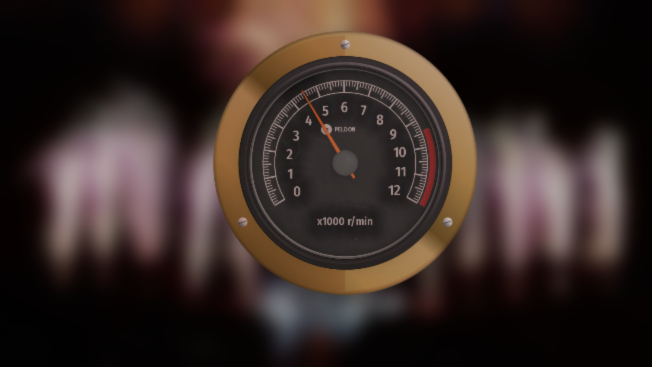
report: 4500 (rpm)
